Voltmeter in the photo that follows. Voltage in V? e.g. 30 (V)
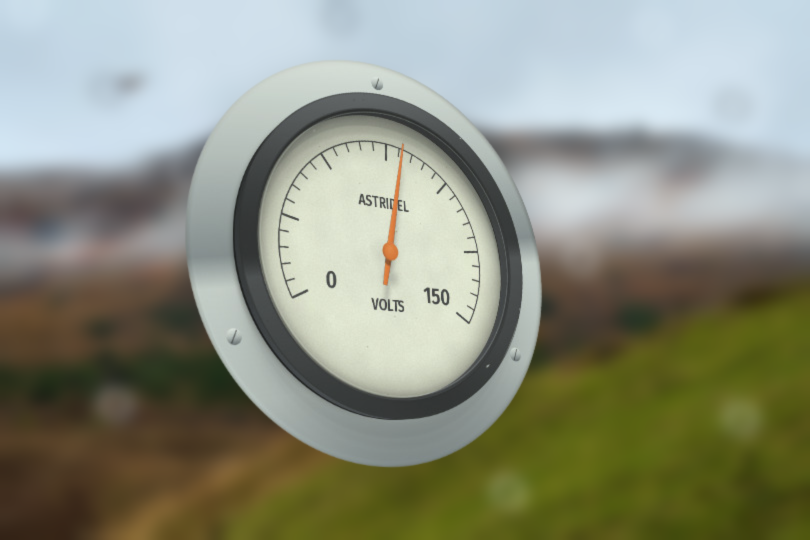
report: 80 (V)
